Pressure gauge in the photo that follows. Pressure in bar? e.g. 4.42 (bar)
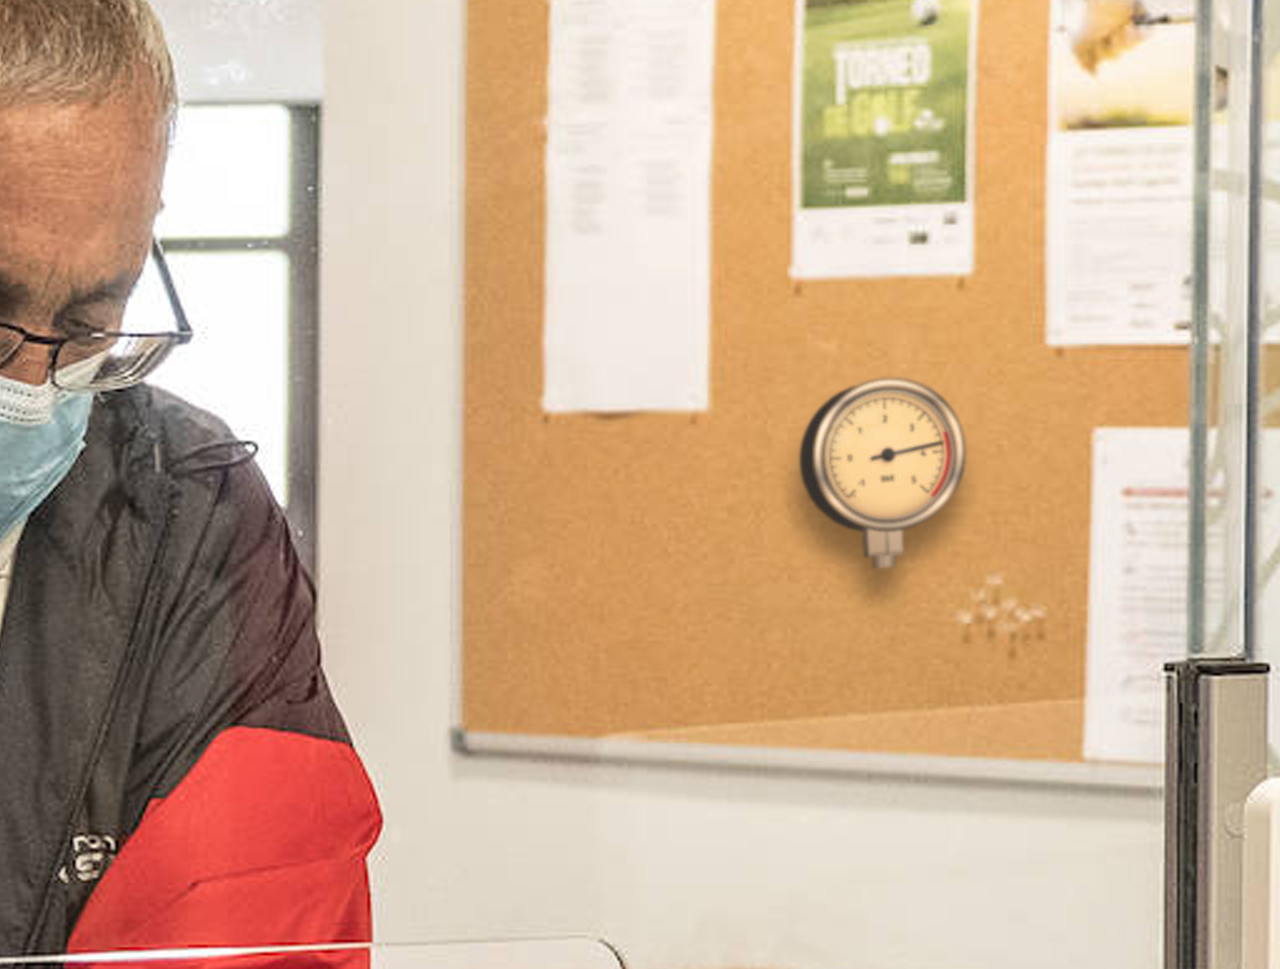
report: 3.8 (bar)
